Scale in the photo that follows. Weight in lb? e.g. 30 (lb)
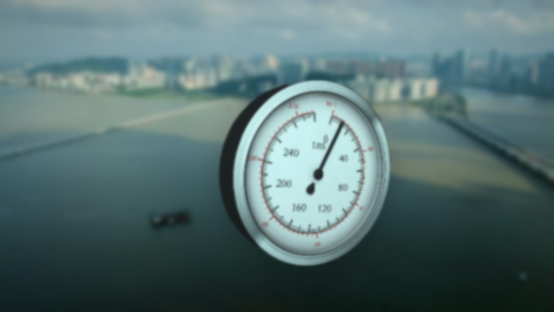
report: 10 (lb)
